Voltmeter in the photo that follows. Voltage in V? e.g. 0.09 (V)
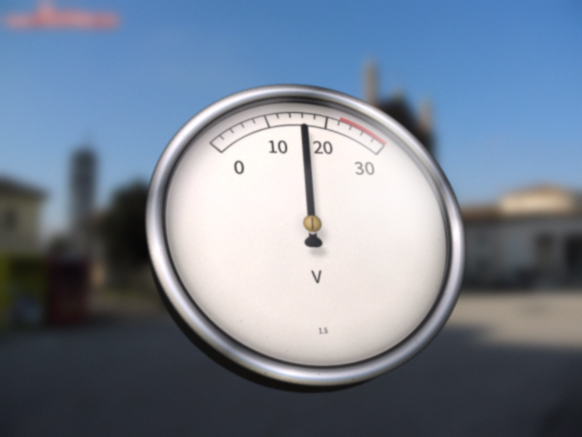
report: 16 (V)
